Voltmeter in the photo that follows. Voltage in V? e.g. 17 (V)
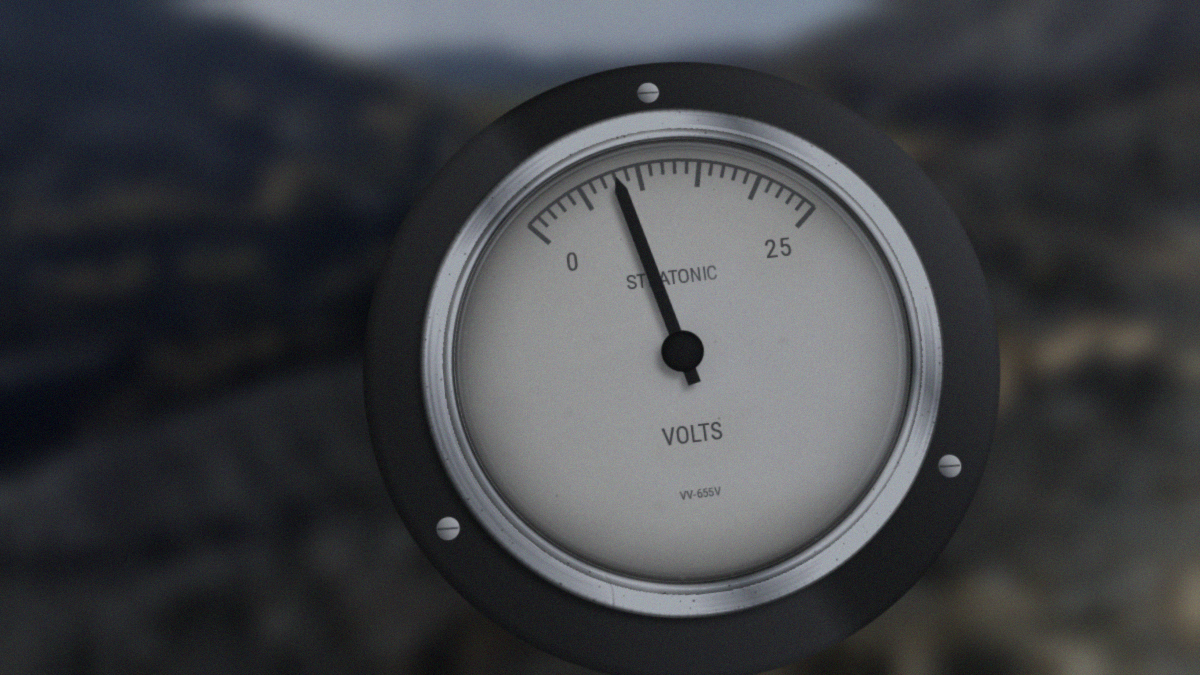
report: 8 (V)
